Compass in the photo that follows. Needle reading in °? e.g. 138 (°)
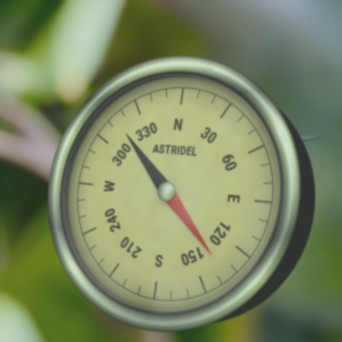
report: 135 (°)
